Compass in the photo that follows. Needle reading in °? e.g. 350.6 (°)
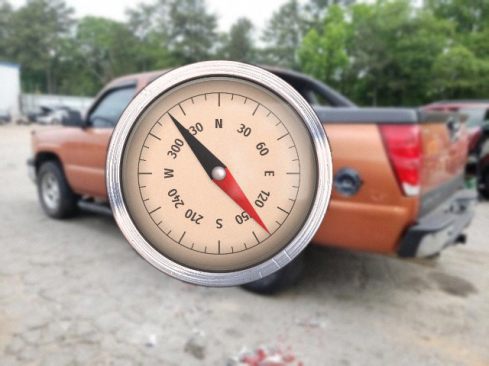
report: 140 (°)
